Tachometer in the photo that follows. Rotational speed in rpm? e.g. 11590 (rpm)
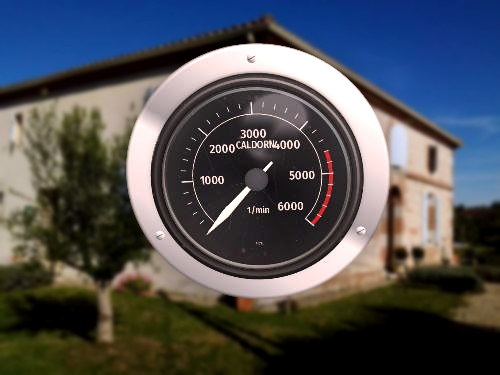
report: 0 (rpm)
